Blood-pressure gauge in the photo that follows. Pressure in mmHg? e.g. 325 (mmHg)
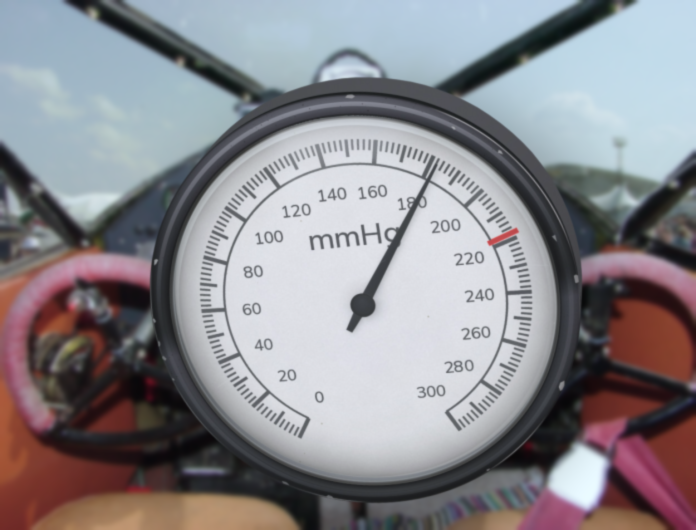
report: 182 (mmHg)
